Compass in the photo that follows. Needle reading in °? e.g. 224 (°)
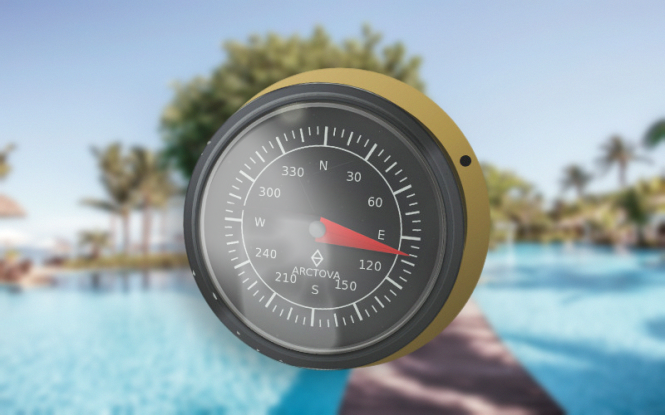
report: 100 (°)
